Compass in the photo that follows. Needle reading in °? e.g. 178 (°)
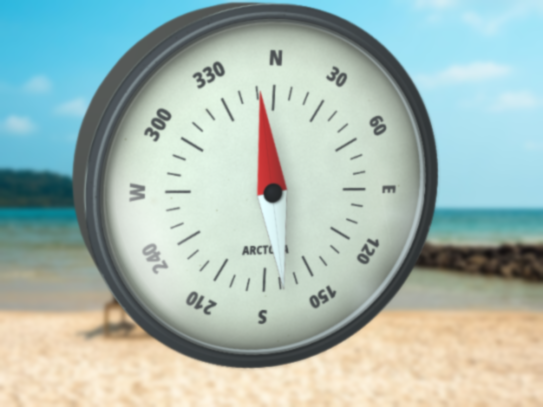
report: 350 (°)
